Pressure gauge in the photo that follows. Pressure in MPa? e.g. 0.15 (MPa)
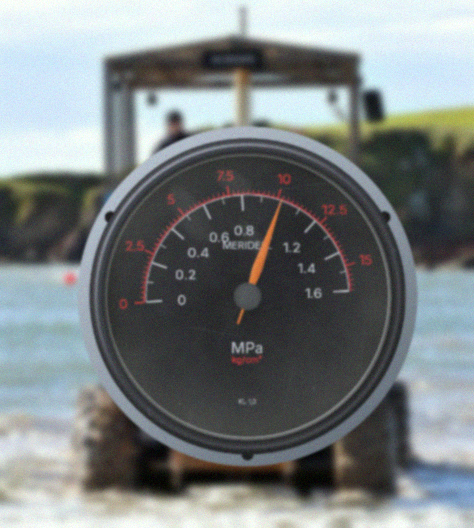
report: 1 (MPa)
